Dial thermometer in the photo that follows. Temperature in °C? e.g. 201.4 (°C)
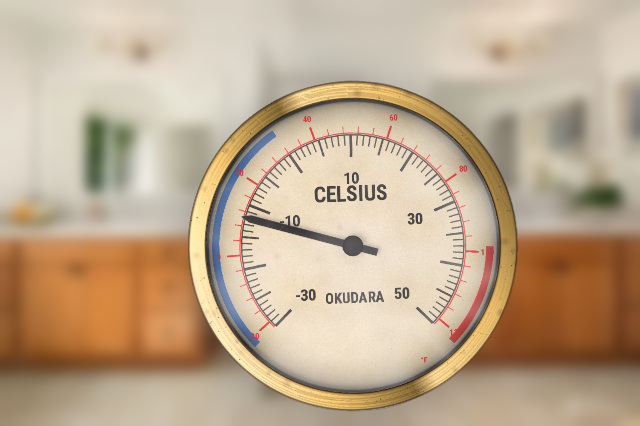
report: -12 (°C)
